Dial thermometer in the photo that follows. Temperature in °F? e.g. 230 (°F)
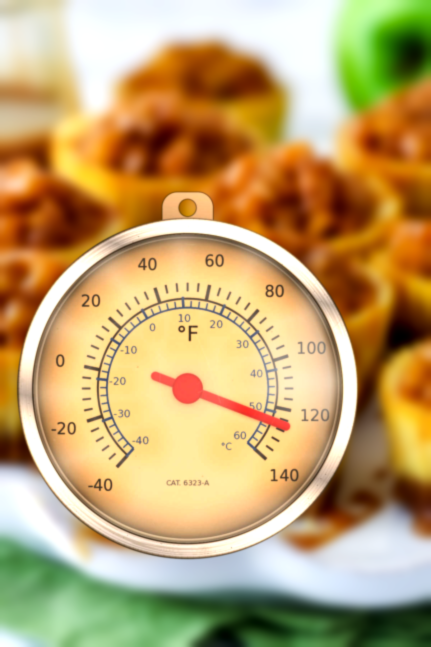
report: 126 (°F)
